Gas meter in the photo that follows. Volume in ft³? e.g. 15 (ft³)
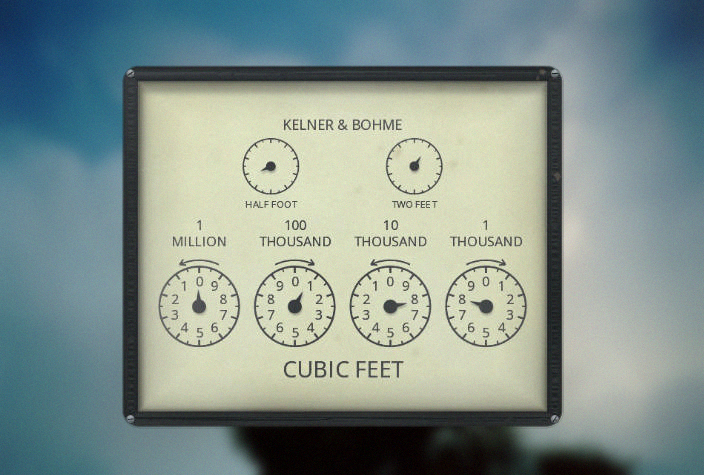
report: 7800 (ft³)
